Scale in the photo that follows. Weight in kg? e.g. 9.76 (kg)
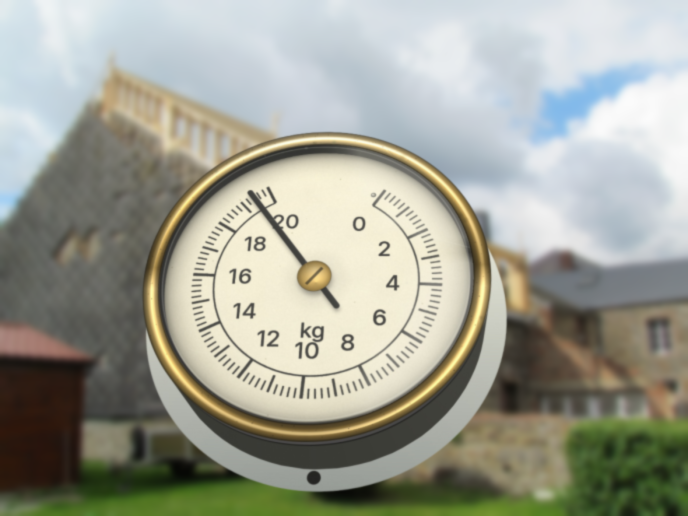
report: 19.4 (kg)
